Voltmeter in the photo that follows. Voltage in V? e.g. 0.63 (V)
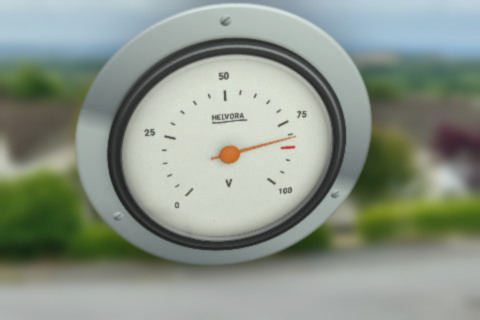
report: 80 (V)
